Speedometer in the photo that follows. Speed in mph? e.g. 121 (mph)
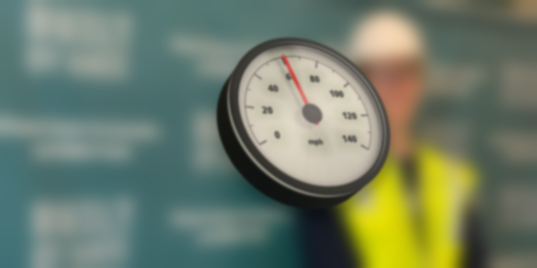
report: 60 (mph)
